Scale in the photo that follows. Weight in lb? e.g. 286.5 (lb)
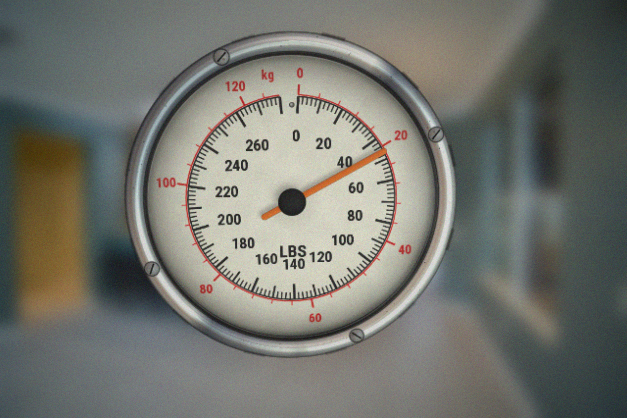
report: 46 (lb)
